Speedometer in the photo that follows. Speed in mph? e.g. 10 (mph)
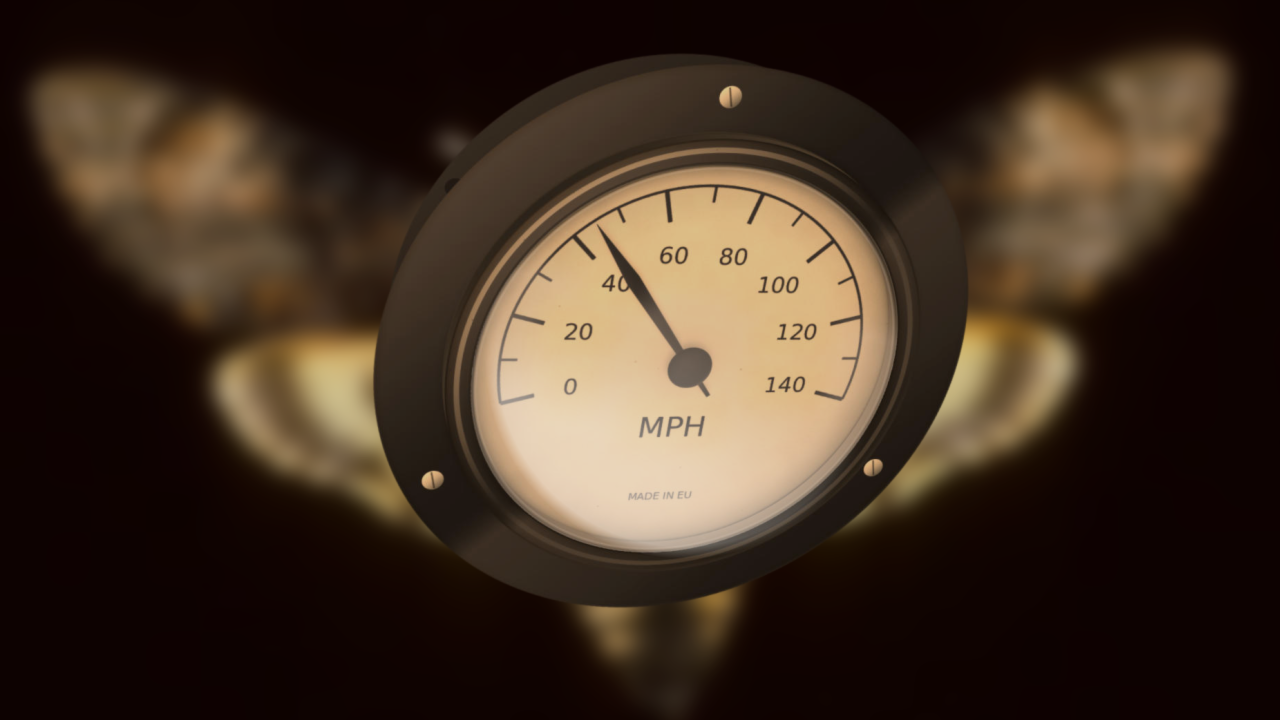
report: 45 (mph)
